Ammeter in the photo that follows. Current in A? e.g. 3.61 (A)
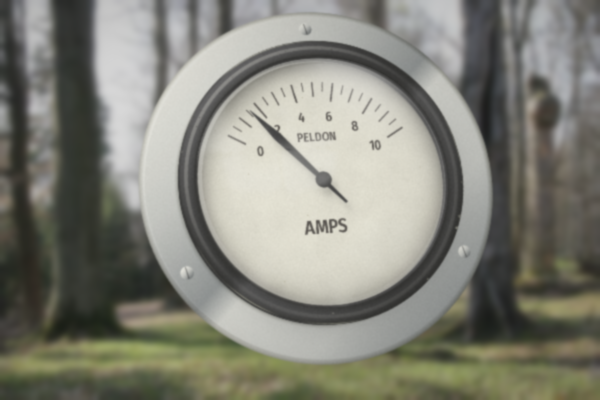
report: 1.5 (A)
